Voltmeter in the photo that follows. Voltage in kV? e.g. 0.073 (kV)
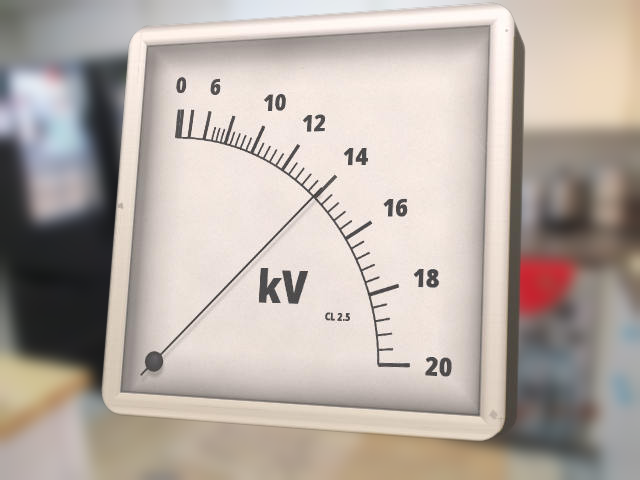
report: 14 (kV)
